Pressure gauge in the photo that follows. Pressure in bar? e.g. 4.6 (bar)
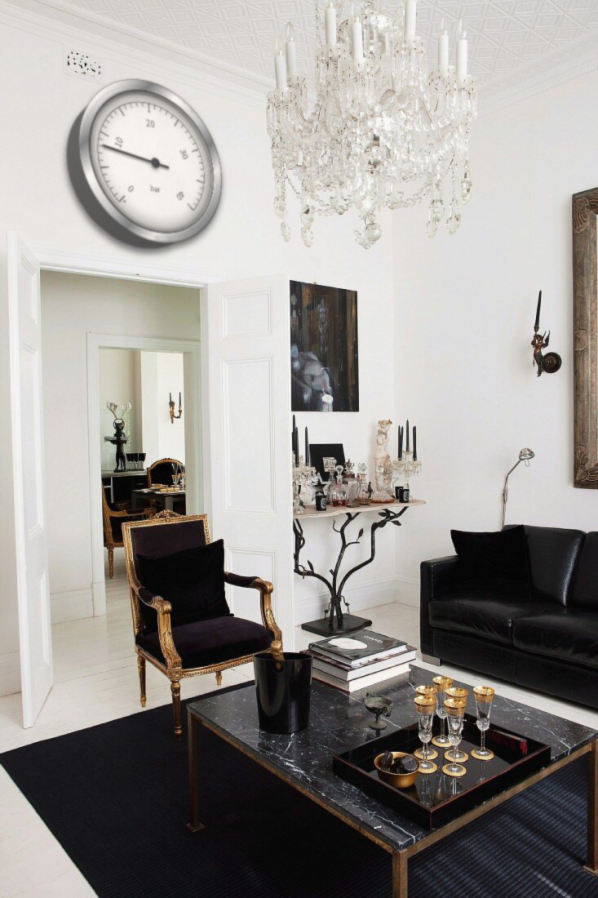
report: 8 (bar)
